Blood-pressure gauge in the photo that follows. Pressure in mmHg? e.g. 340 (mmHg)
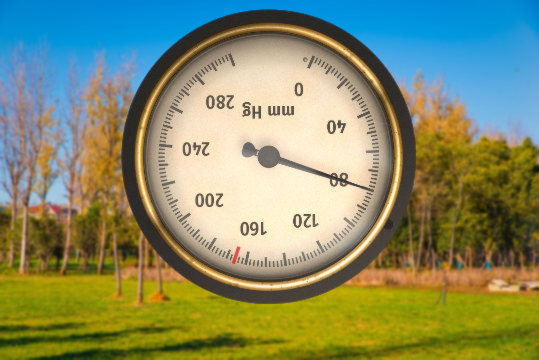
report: 80 (mmHg)
